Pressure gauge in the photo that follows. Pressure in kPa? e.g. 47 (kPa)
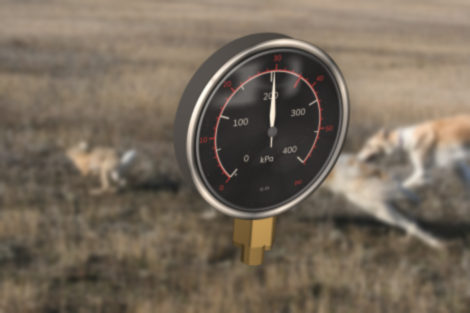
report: 200 (kPa)
